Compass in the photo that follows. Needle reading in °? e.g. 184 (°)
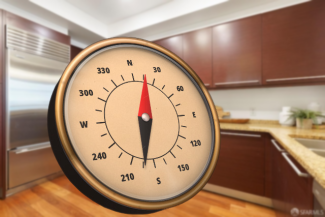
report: 15 (°)
